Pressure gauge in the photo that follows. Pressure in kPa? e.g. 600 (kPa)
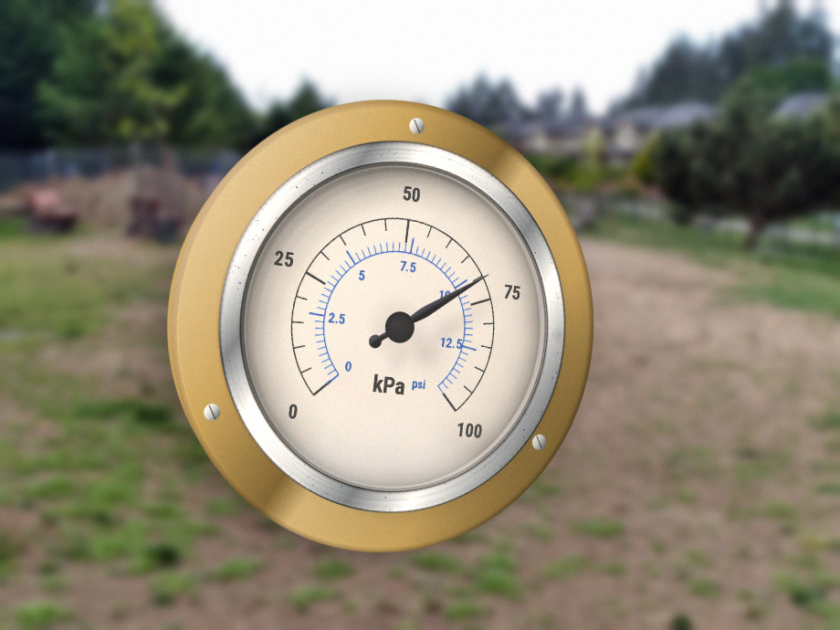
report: 70 (kPa)
